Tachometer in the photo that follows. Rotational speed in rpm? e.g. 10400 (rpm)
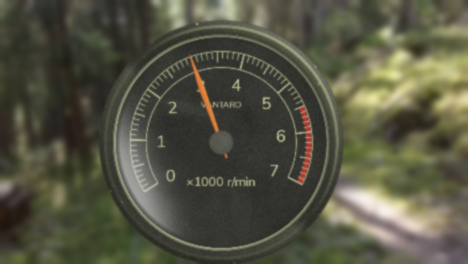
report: 3000 (rpm)
